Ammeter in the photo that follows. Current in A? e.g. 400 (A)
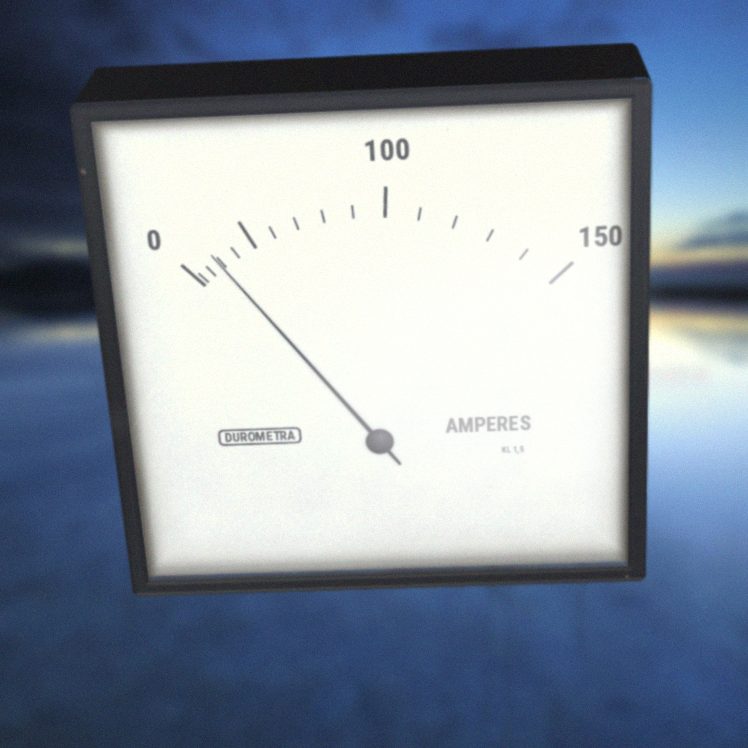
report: 30 (A)
